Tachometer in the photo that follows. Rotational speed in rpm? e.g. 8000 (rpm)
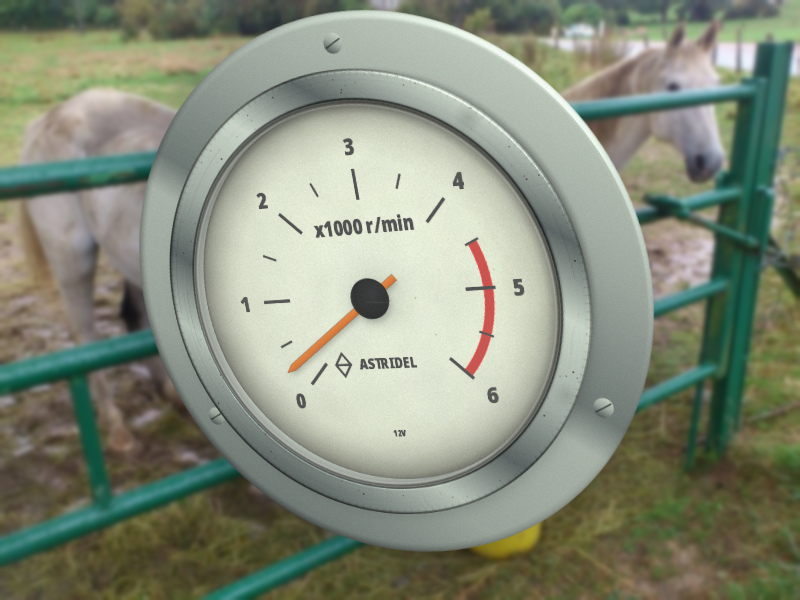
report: 250 (rpm)
